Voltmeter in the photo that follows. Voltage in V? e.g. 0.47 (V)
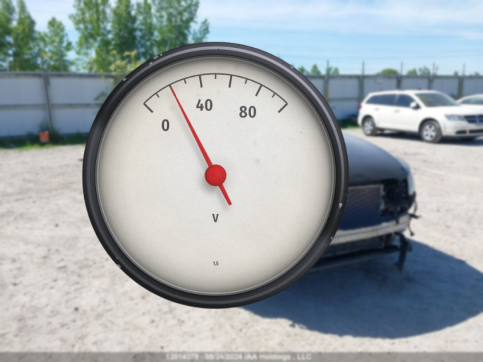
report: 20 (V)
